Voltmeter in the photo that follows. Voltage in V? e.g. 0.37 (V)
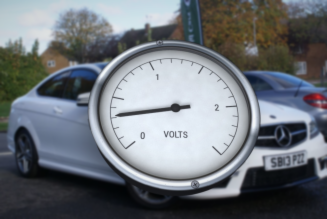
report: 0.3 (V)
